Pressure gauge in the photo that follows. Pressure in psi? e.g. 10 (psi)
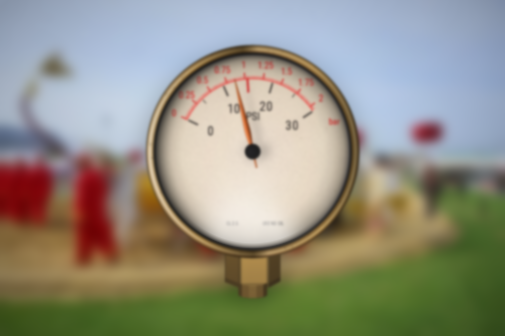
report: 12.5 (psi)
